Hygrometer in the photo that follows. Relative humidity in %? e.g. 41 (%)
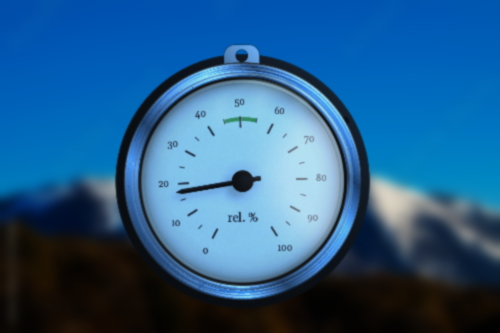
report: 17.5 (%)
